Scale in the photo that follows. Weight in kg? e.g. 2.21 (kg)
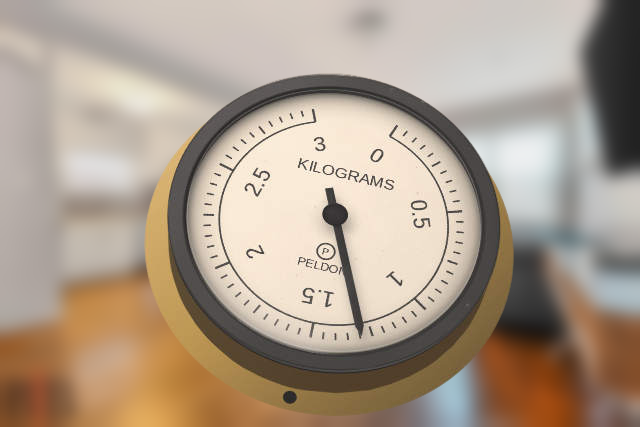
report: 1.3 (kg)
